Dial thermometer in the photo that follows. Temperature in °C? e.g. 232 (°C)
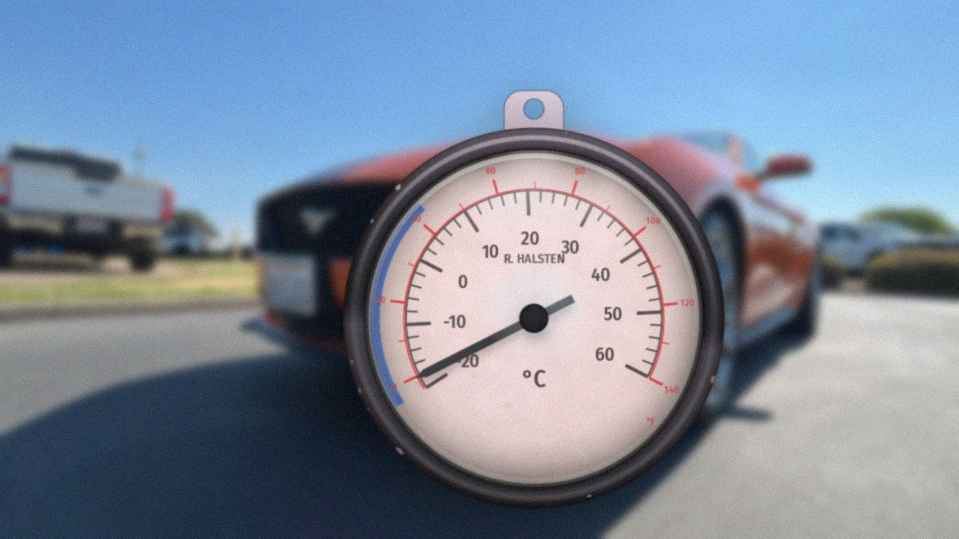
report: -18 (°C)
